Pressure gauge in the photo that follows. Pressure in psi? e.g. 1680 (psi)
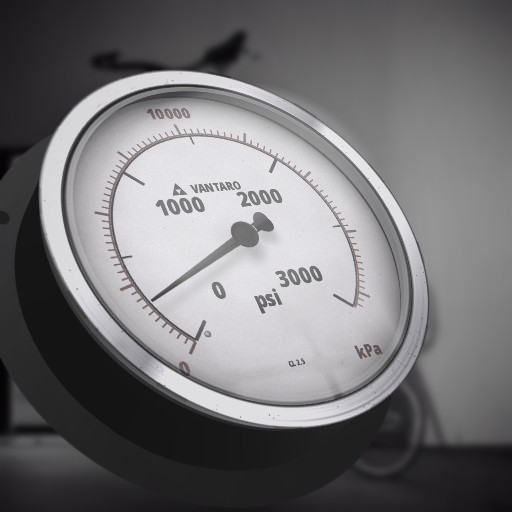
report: 250 (psi)
